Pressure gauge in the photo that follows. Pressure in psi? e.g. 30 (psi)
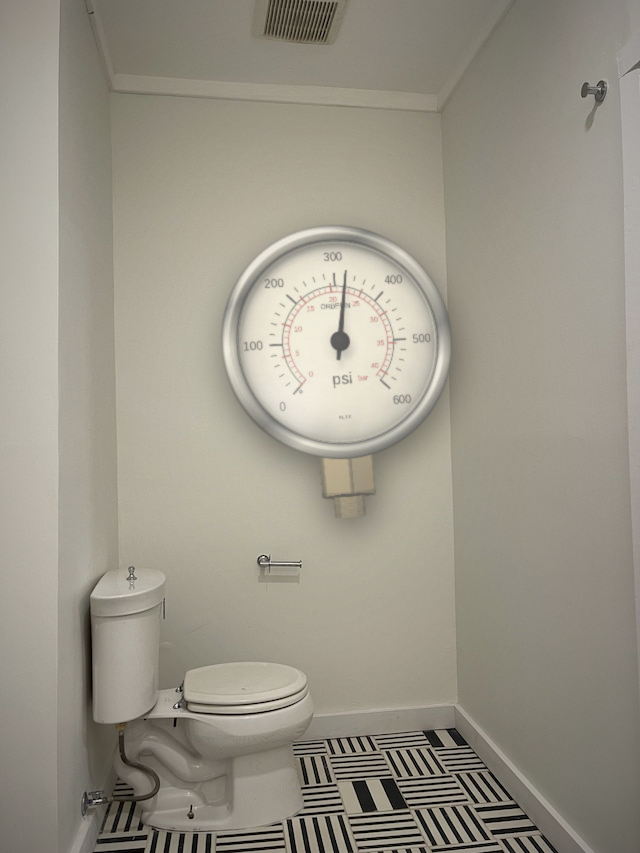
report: 320 (psi)
